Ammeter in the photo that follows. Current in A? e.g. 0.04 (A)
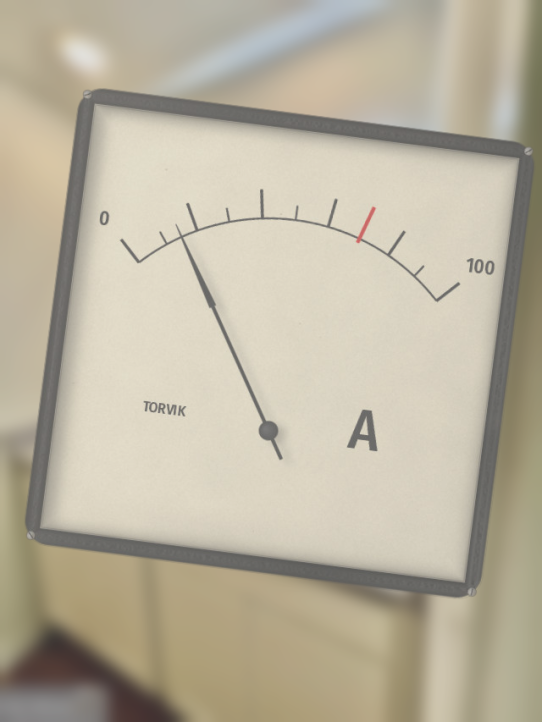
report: 15 (A)
